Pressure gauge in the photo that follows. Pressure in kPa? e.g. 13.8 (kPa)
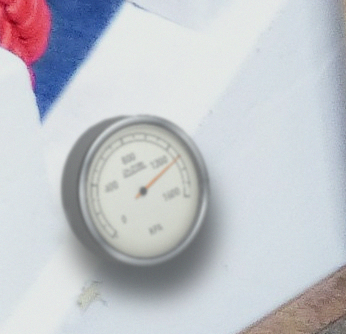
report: 1300 (kPa)
